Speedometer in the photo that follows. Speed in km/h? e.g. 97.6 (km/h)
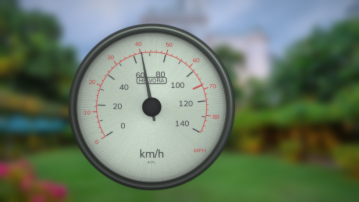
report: 65 (km/h)
